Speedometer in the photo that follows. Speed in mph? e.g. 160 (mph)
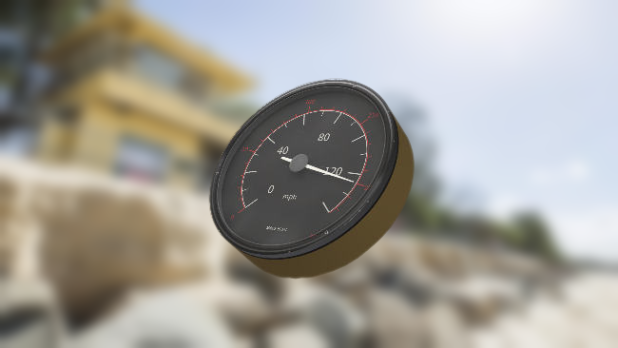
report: 125 (mph)
